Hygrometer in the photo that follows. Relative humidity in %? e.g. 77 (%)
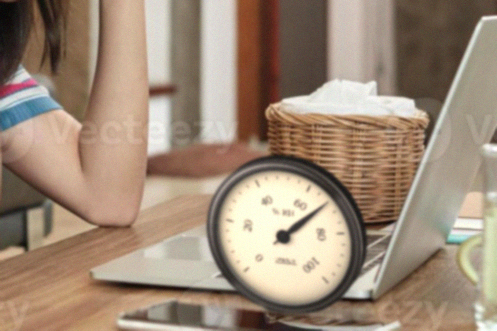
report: 68 (%)
